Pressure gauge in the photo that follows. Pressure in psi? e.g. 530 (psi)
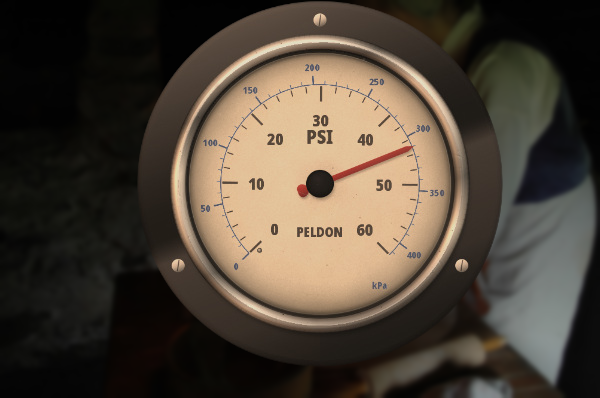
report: 45 (psi)
